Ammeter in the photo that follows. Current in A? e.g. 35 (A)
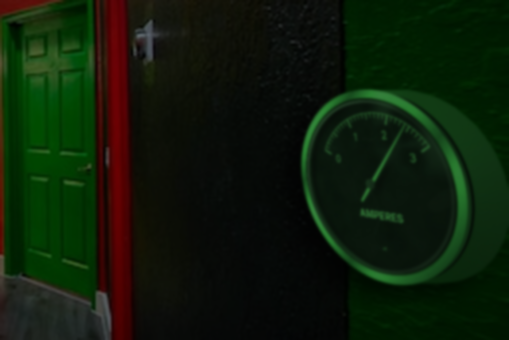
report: 2.5 (A)
